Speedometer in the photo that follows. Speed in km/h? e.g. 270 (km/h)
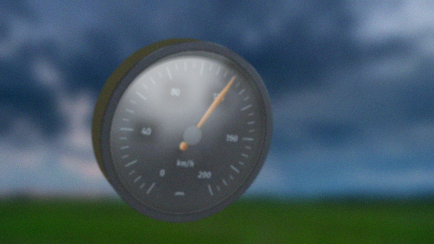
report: 120 (km/h)
